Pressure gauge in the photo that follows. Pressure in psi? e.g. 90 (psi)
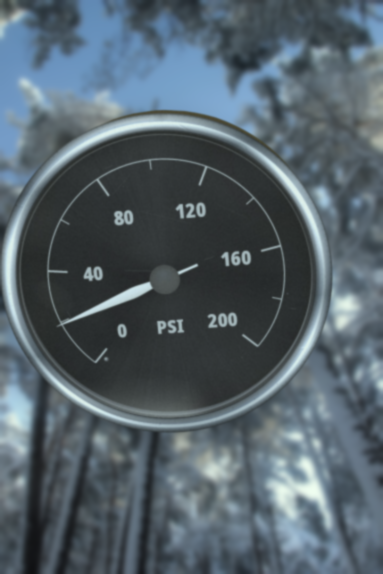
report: 20 (psi)
